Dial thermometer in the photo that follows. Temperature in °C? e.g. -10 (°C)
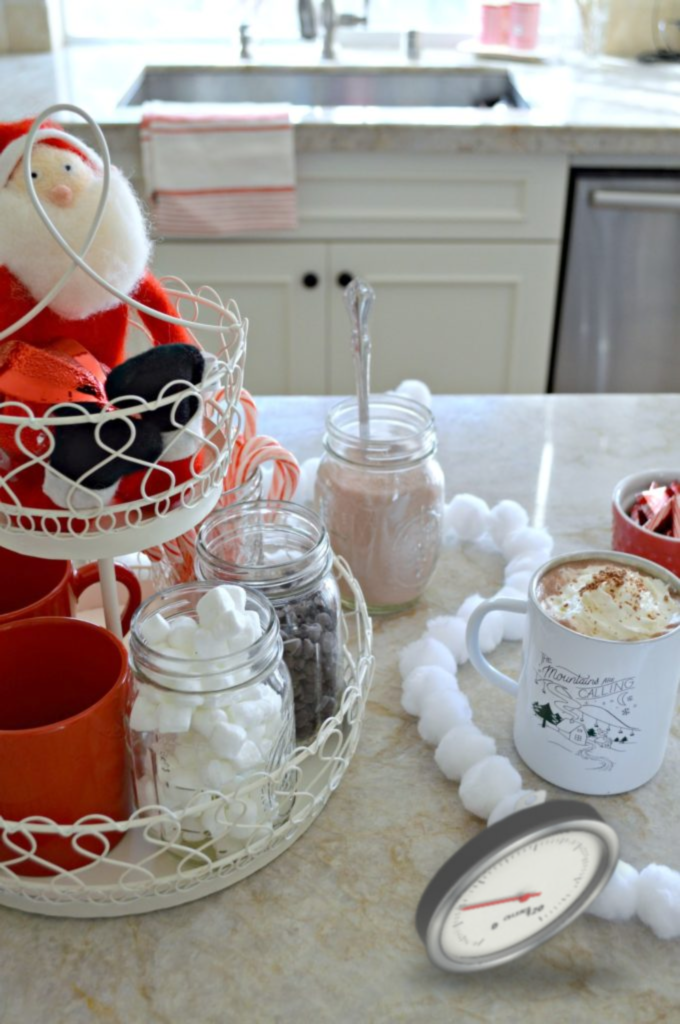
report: 30 (°C)
